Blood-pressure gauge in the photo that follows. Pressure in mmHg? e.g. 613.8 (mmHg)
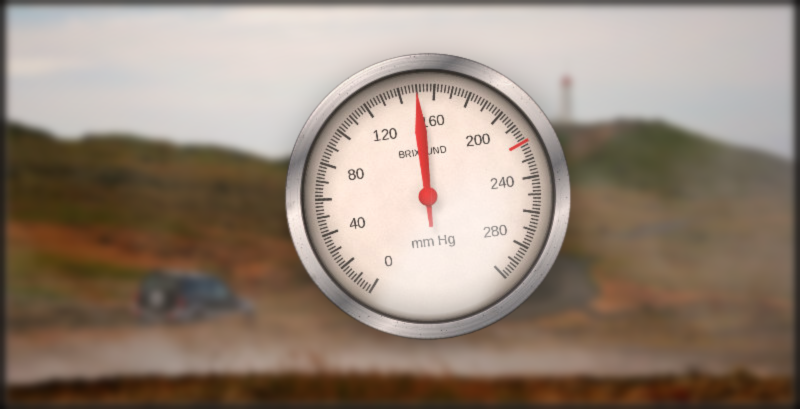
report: 150 (mmHg)
